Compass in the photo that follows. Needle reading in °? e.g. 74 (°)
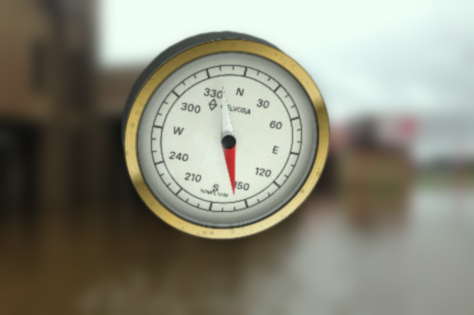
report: 160 (°)
